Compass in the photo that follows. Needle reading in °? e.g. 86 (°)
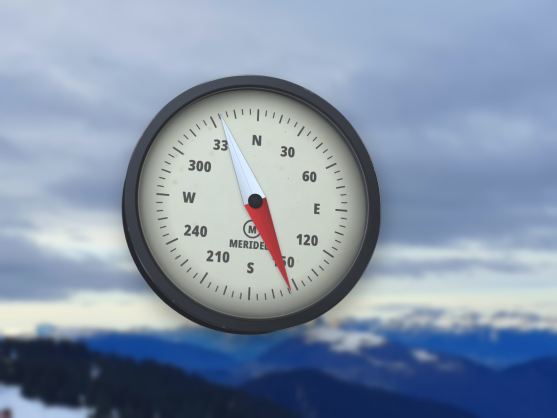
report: 155 (°)
